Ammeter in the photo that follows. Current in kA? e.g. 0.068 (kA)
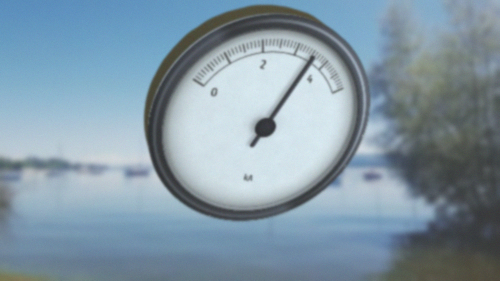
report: 3.5 (kA)
